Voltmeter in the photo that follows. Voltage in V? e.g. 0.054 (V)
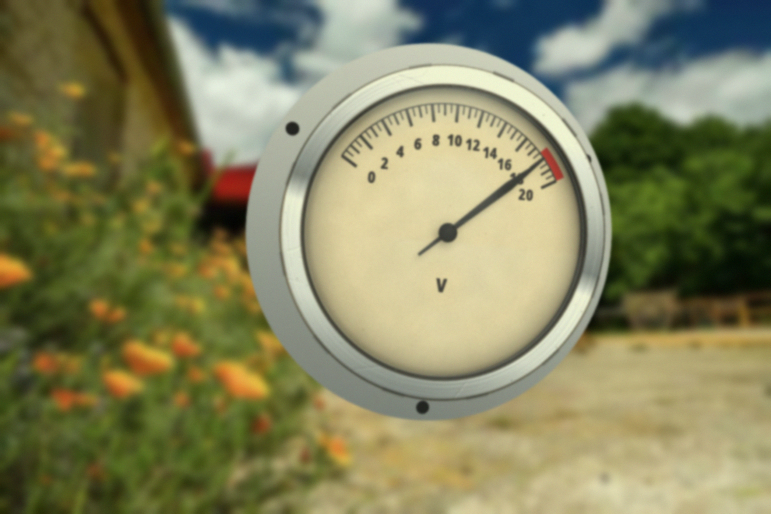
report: 18 (V)
